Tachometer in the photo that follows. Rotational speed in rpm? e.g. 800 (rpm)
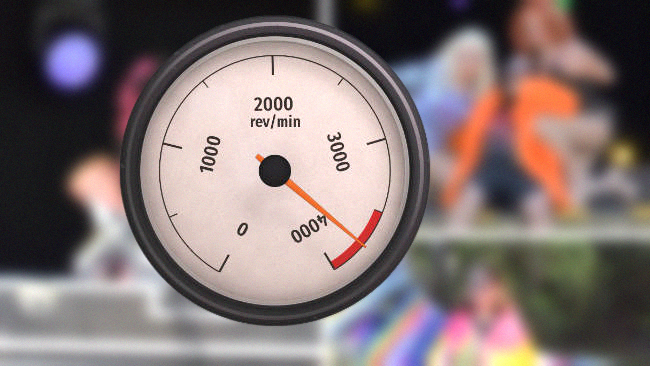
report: 3750 (rpm)
